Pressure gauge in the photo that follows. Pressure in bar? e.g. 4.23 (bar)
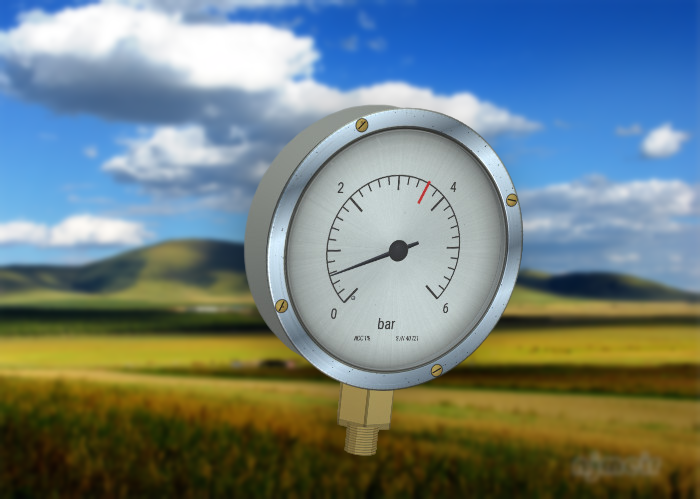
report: 0.6 (bar)
